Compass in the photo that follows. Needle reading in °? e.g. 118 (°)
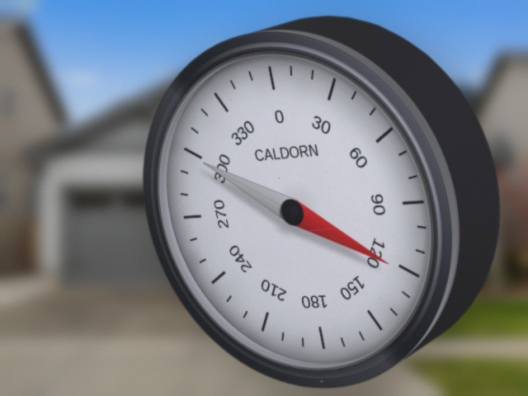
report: 120 (°)
